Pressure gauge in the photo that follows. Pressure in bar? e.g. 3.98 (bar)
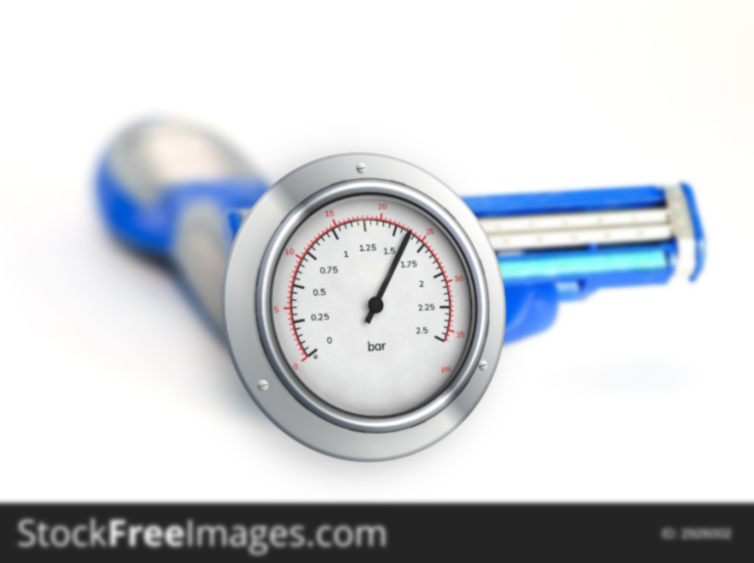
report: 1.6 (bar)
